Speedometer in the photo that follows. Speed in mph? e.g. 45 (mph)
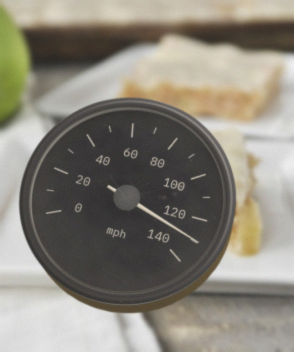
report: 130 (mph)
